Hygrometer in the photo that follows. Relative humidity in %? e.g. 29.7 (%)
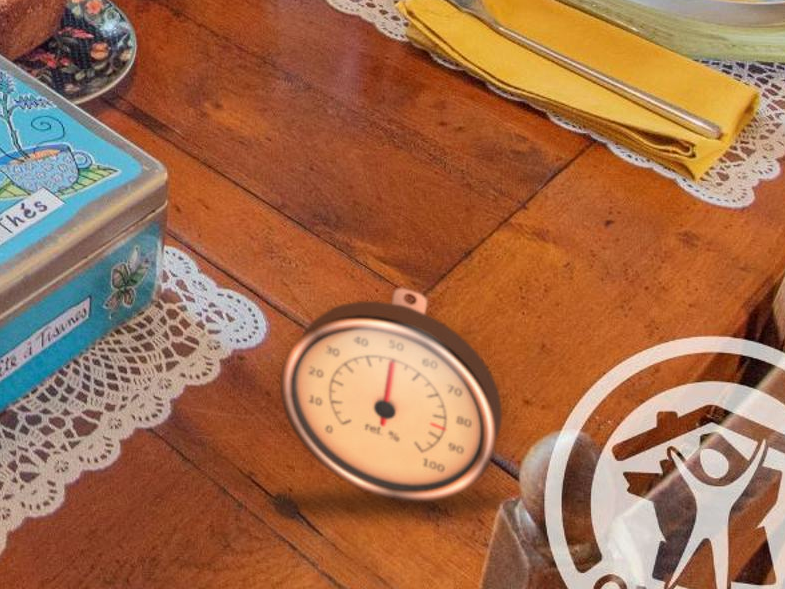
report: 50 (%)
